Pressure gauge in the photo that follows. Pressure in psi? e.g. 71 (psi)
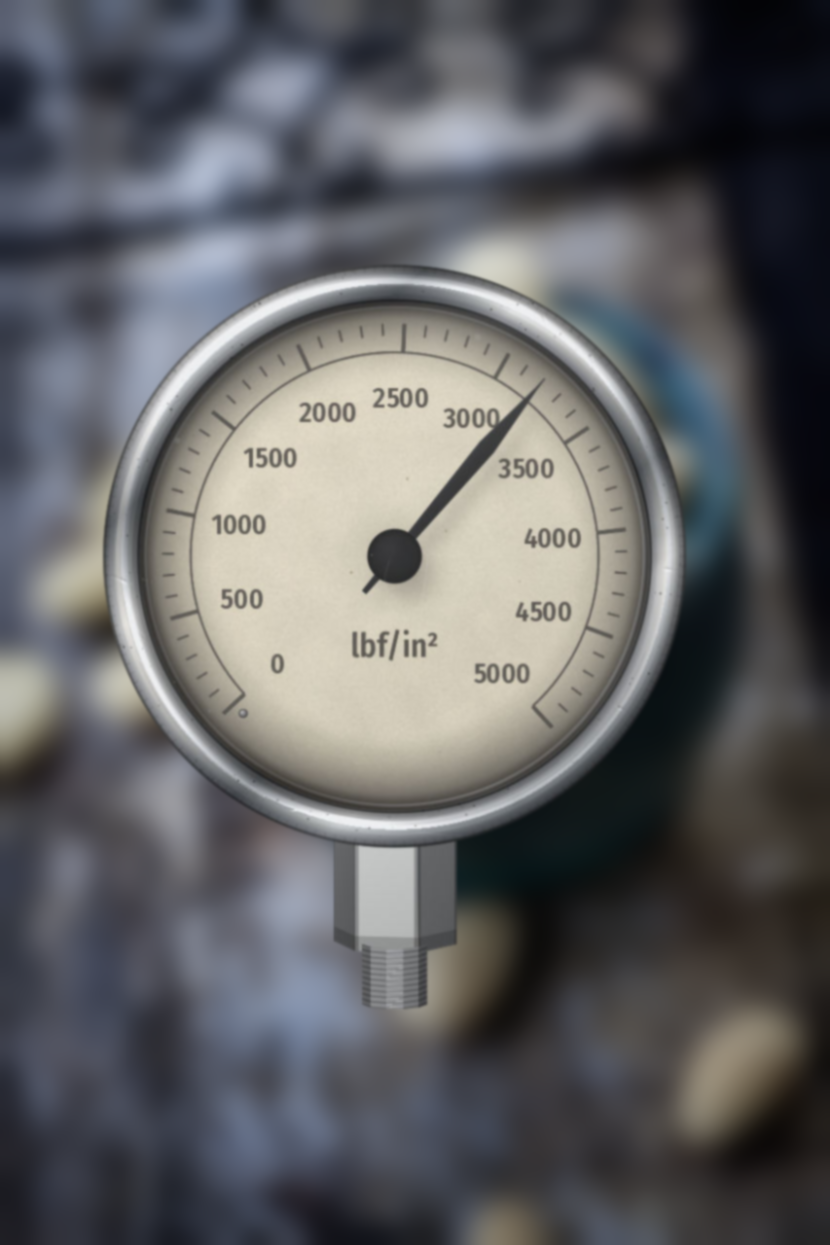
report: 3200 (psi)
